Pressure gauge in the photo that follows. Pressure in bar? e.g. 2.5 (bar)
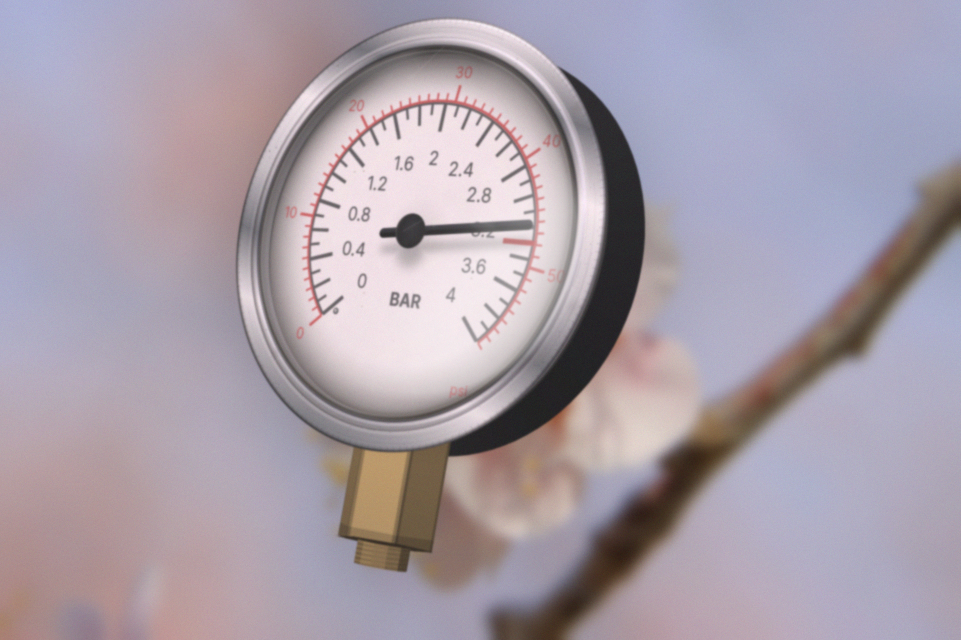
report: 3.2 (bar)
